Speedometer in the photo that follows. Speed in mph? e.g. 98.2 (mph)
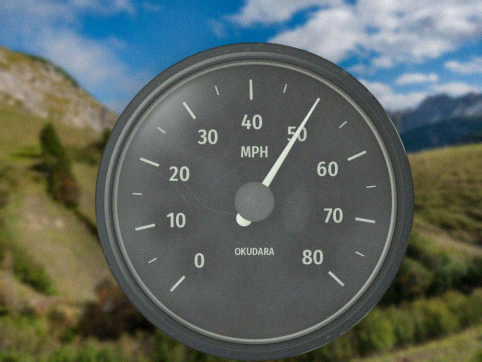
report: 50 (mph)
